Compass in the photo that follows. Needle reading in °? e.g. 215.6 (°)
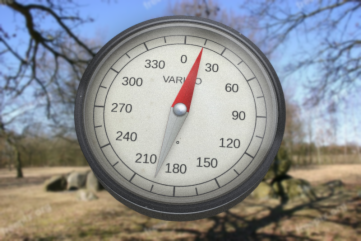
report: 15 (°)
